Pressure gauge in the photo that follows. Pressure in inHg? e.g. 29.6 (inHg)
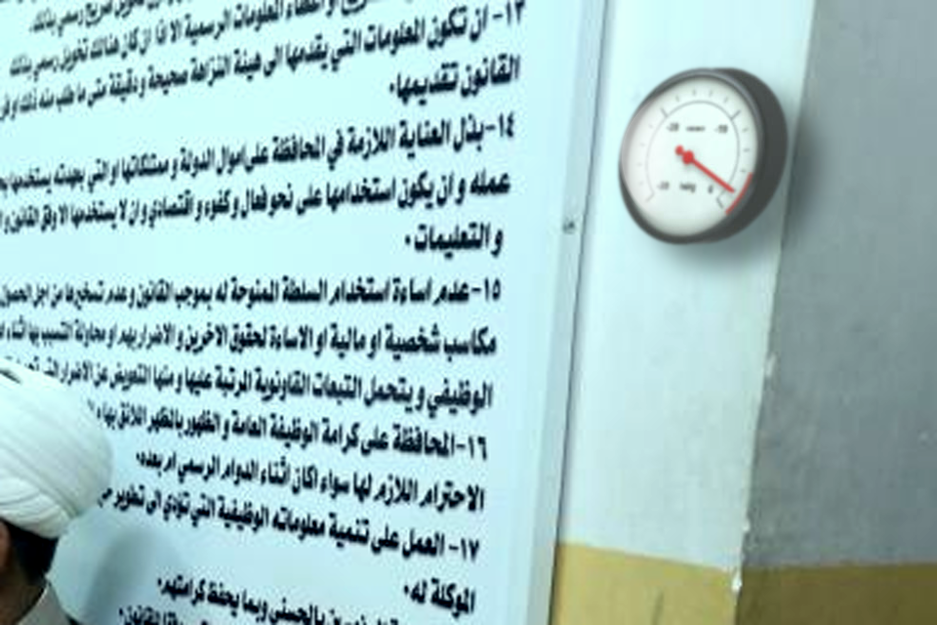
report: -2 (inHg)
